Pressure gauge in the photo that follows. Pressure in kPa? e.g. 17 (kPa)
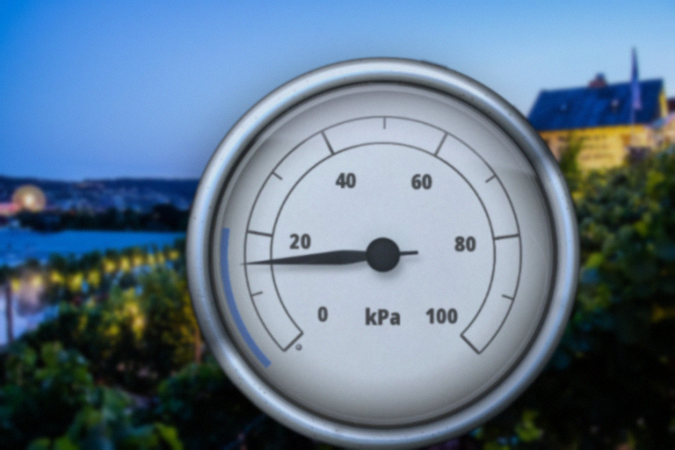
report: 15 (kPa)
